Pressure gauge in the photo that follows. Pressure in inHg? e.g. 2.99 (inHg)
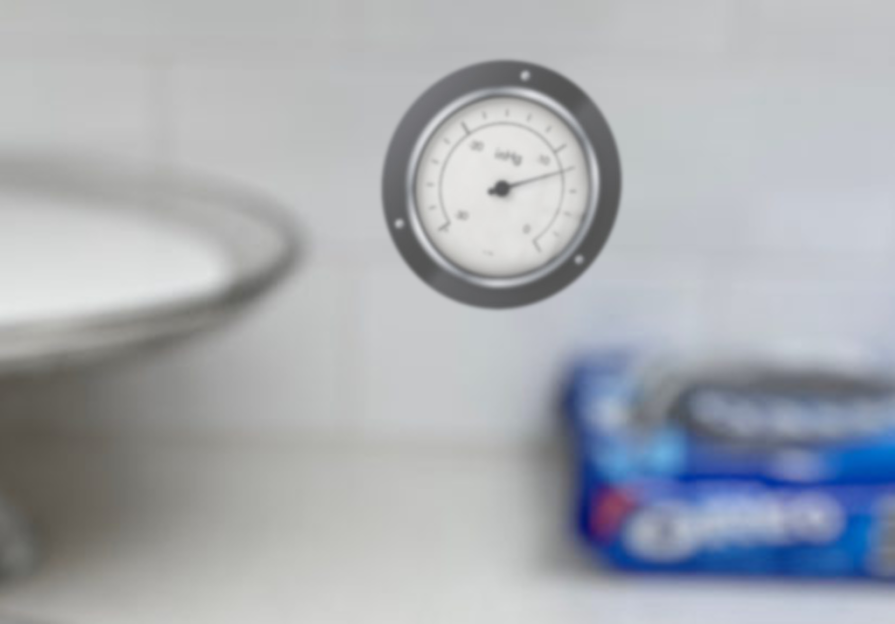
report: -8 (inHg)
